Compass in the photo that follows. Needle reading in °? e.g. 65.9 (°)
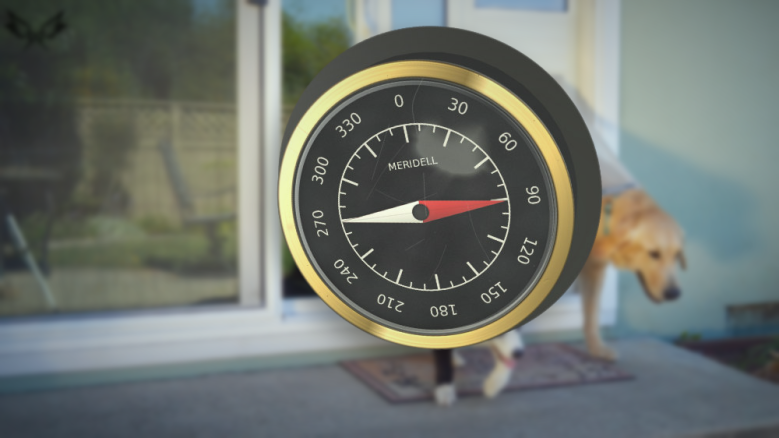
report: 90 (°)
